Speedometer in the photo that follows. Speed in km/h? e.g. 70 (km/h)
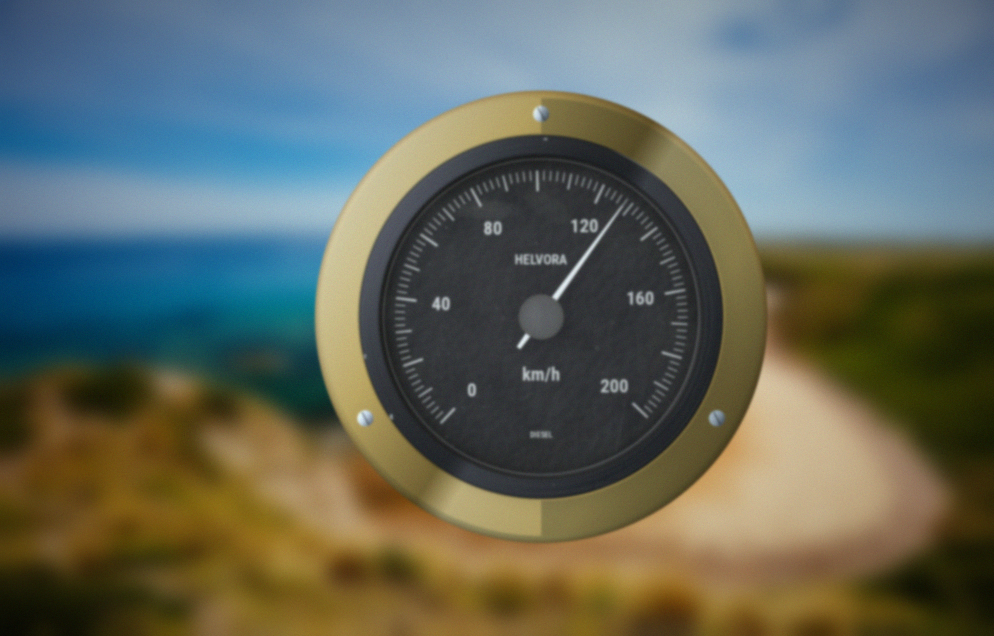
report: 128 (km/h)
